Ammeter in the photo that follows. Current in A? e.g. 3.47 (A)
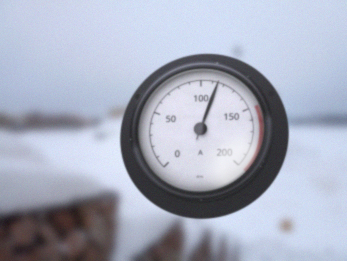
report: 115 (A)
